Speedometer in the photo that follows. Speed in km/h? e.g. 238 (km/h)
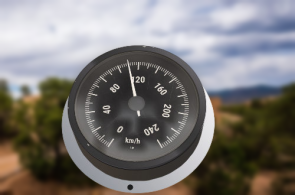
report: 110 (km/h)
